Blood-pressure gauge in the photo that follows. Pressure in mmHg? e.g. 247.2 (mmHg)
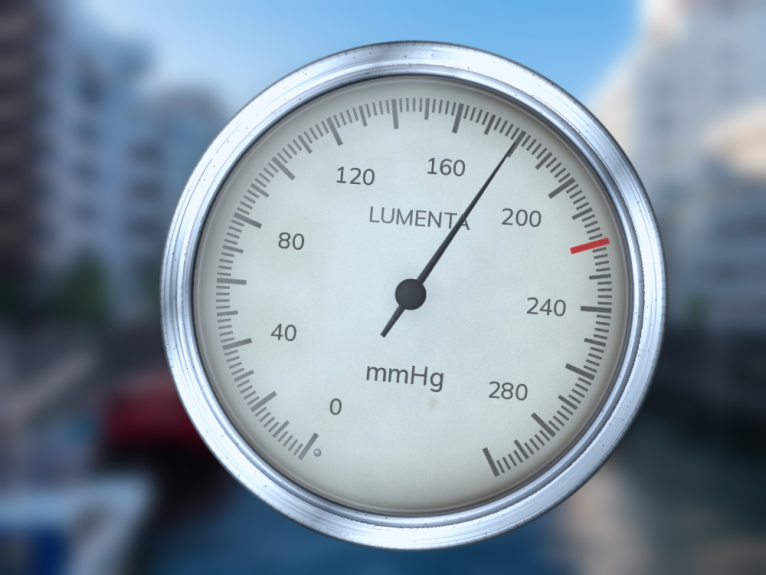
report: 180 (mmHg)
